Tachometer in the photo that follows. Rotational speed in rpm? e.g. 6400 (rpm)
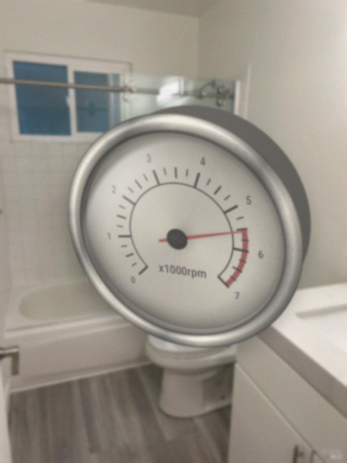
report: 5500 (rpm)
